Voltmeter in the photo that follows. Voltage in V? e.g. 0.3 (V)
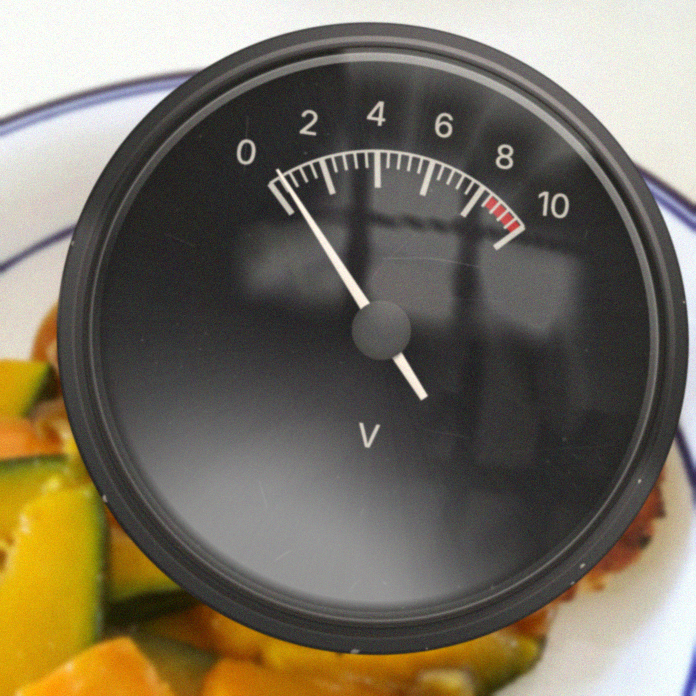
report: 0.4 (V)
